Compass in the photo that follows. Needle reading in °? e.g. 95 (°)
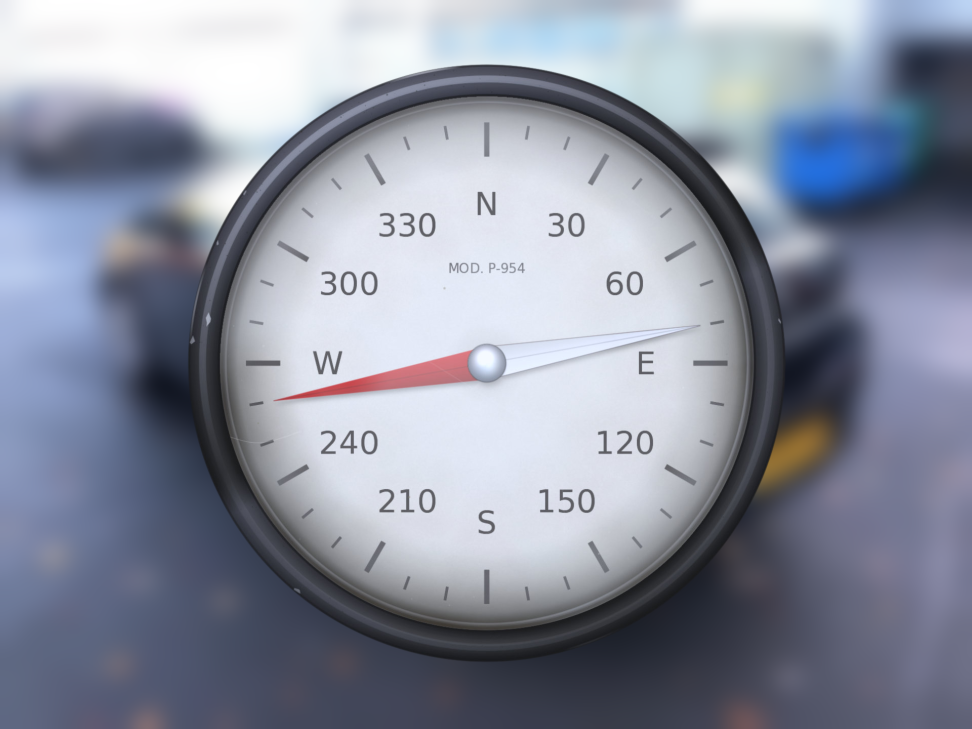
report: 260 (°)
